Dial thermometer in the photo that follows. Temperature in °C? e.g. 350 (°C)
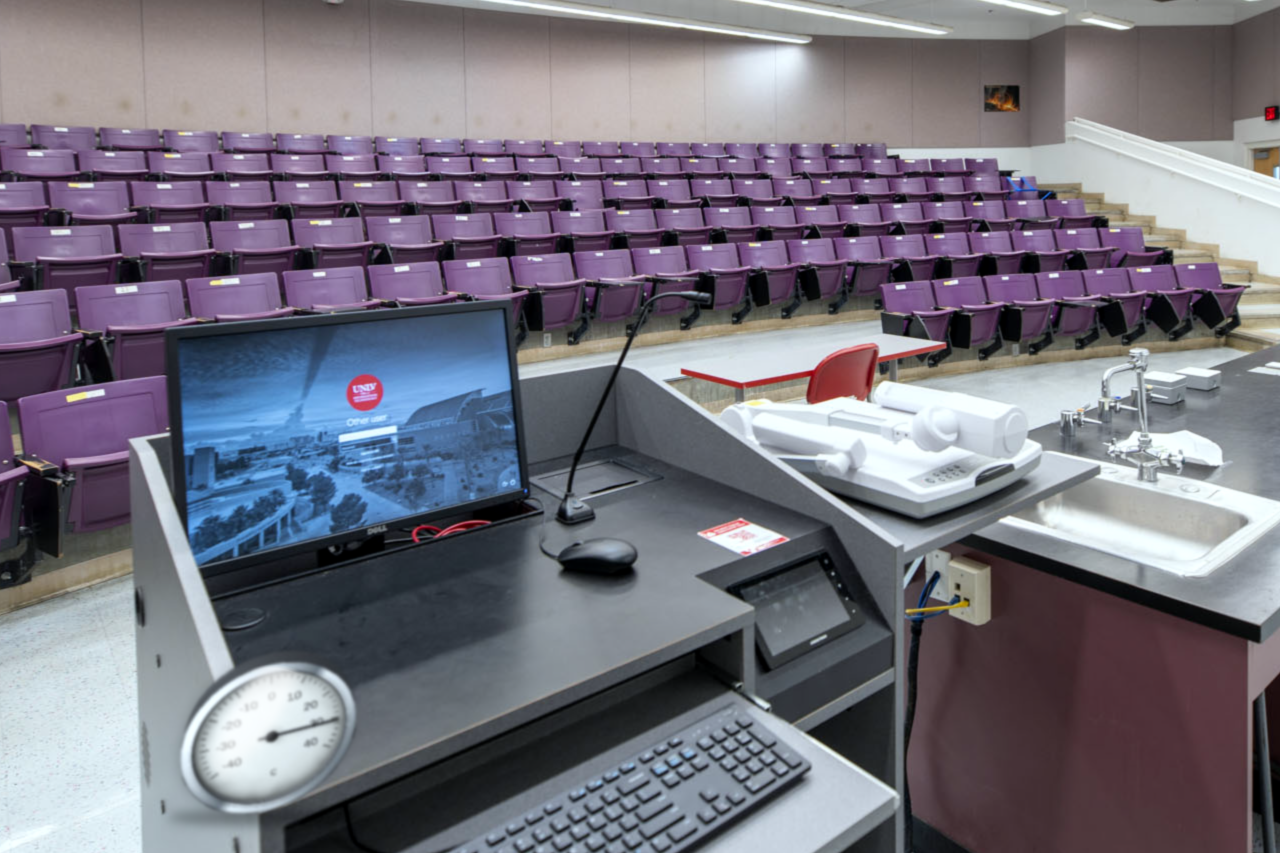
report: 30 (°C)
